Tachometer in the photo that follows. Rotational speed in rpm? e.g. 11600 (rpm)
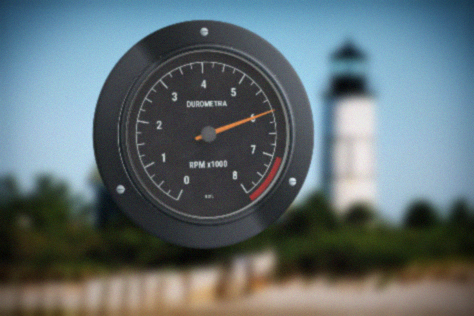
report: 6000 (rpm)
